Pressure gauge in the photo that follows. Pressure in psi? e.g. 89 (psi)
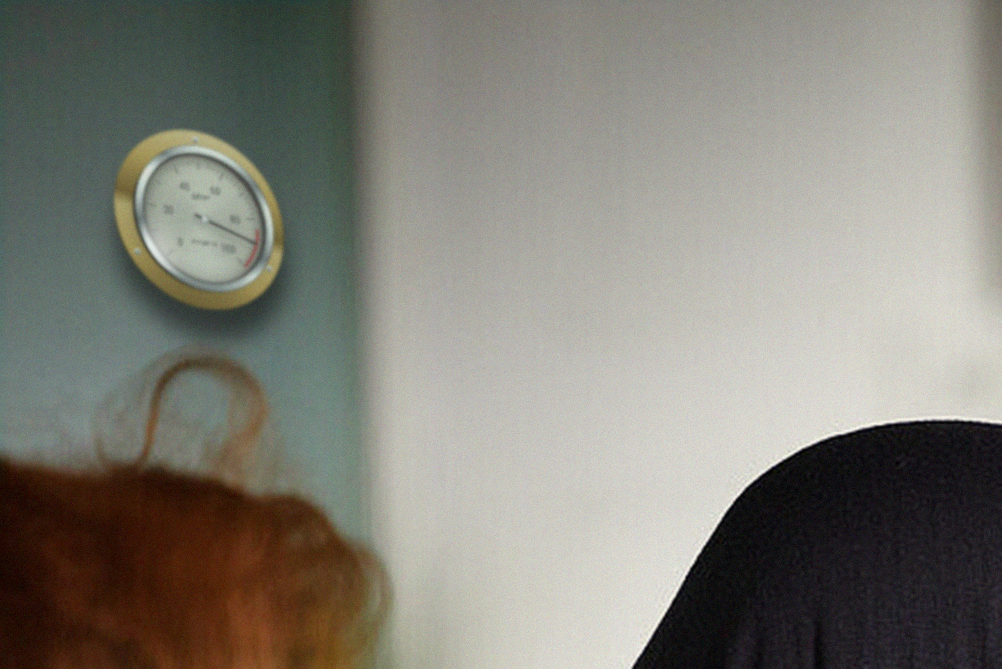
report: 90 (psi)
